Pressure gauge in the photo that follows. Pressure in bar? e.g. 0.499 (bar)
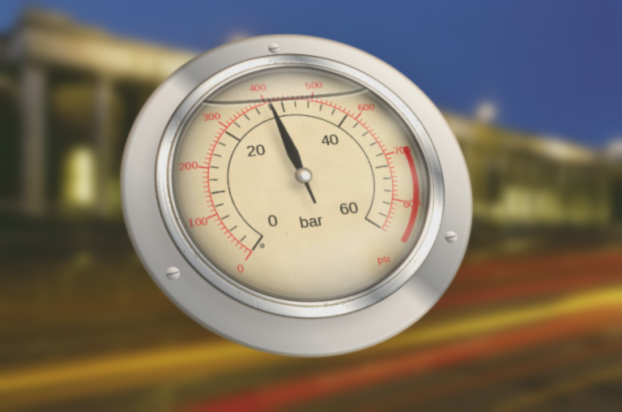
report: 28 (bar)
